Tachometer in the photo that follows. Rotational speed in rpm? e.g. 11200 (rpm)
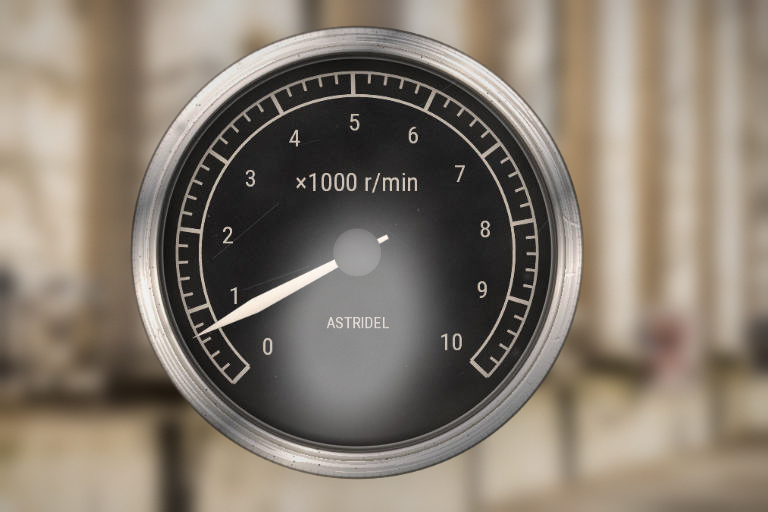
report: 700 (rpm)
